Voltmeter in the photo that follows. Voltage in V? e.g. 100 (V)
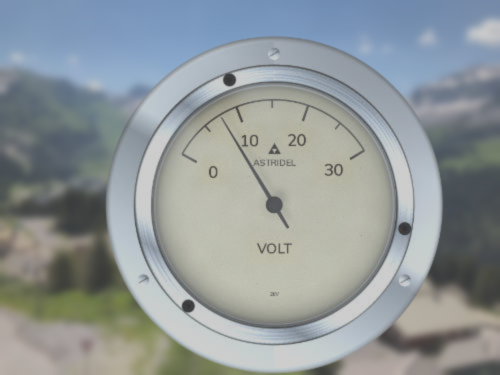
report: 7.5 (V)
